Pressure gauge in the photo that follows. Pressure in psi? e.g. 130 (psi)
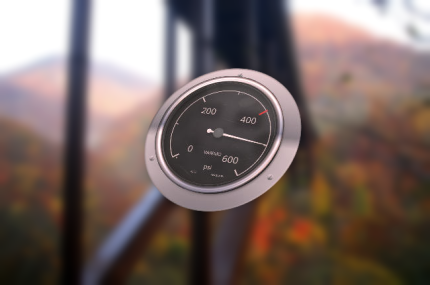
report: 500 (psi)
